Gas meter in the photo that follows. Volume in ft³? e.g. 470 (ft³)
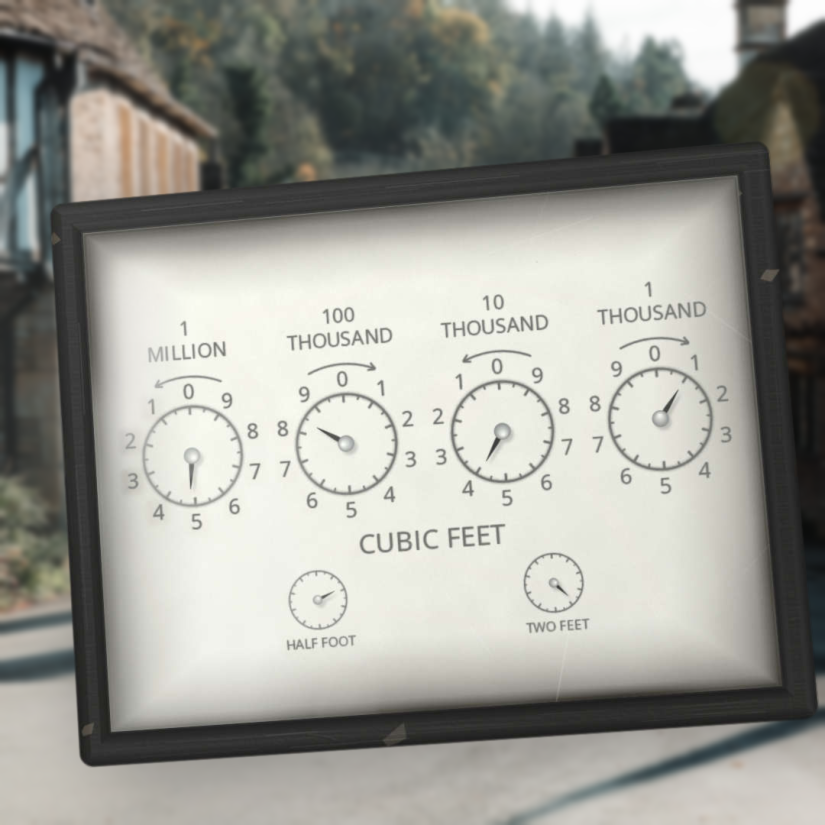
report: 484100 (ft³)
